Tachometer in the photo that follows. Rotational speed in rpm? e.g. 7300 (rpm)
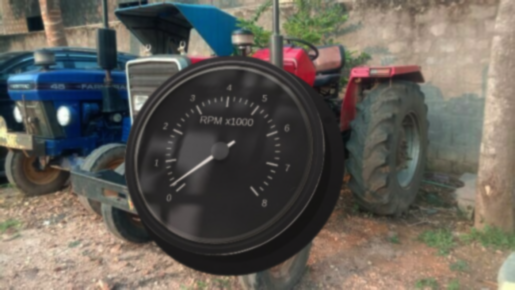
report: 200 (rpm)
